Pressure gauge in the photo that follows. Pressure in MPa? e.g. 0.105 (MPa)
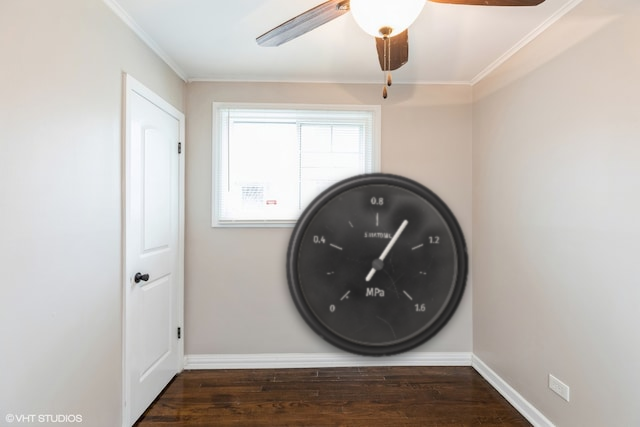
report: 1 (MPa)
